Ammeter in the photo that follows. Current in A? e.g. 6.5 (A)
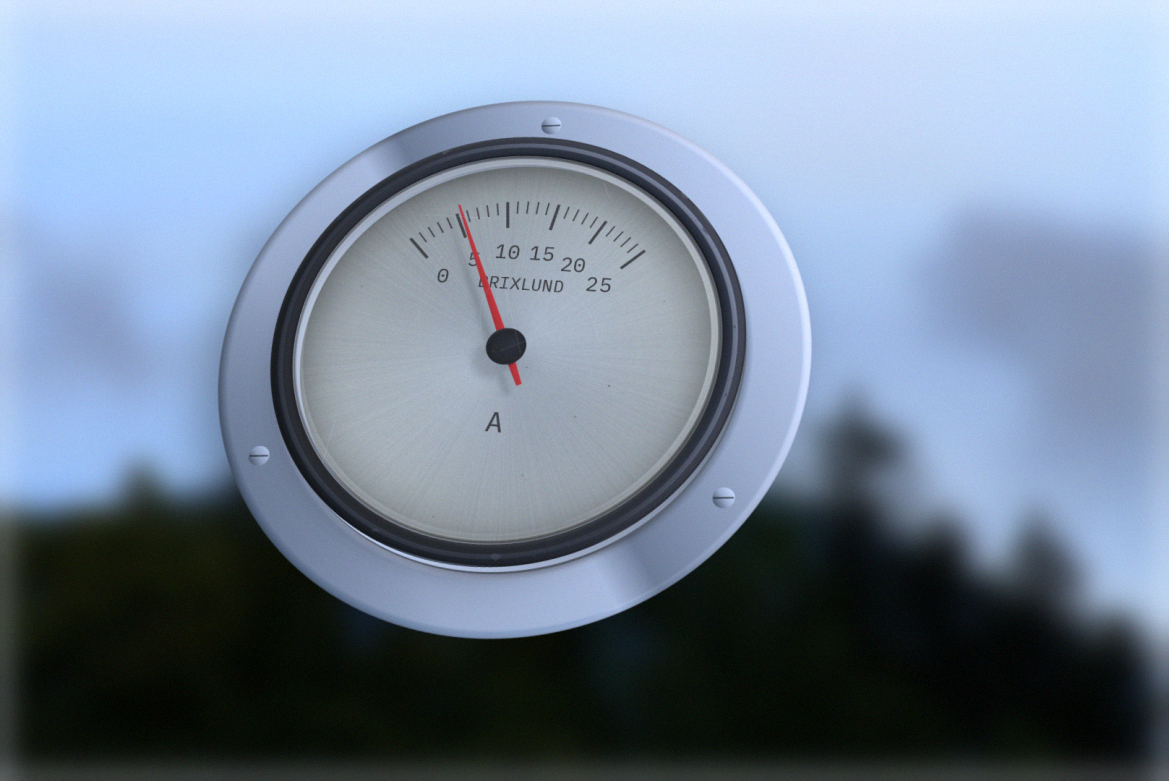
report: 5.5 (A)
